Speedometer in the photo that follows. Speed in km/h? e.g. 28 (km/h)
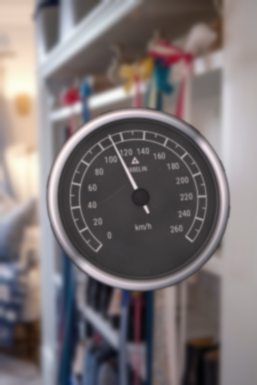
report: 110 (km/h)
